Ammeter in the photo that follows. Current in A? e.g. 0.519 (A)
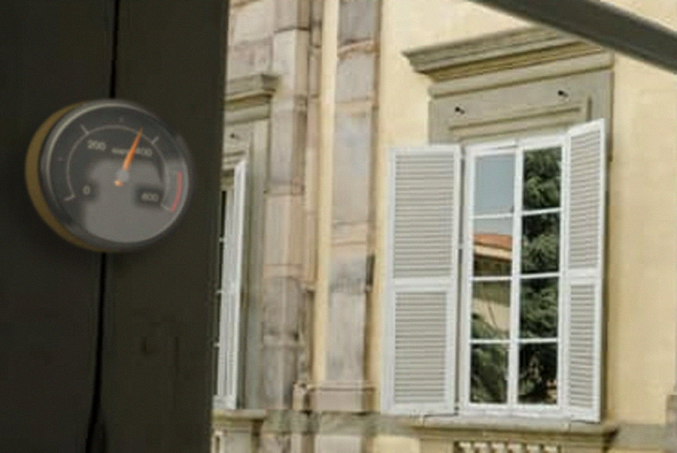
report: 350 (A)
